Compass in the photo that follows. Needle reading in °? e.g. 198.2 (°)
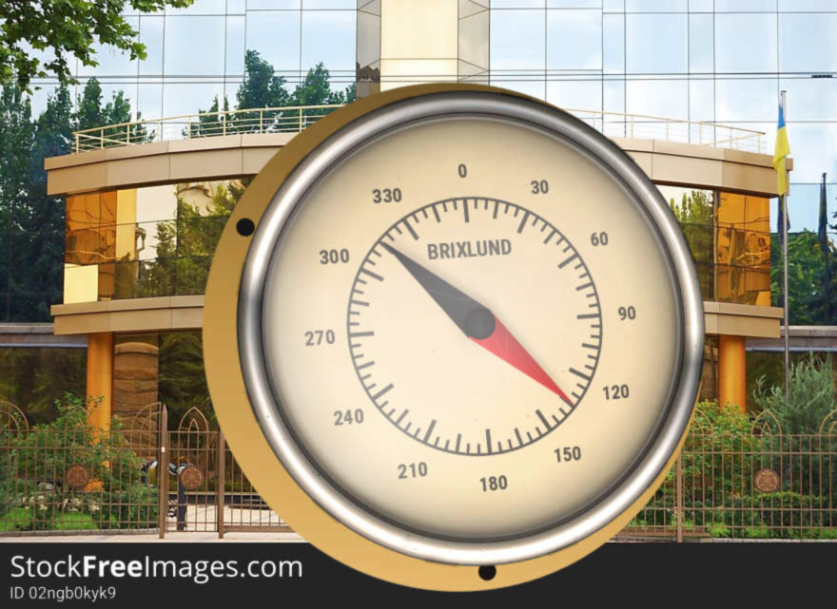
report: 135 (°)
